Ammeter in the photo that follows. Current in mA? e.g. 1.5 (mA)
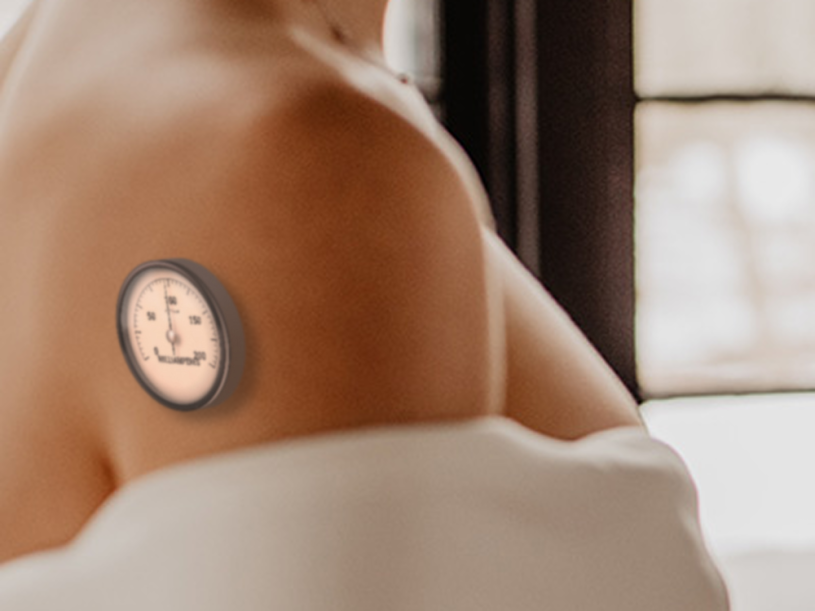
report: 100 (mA)
